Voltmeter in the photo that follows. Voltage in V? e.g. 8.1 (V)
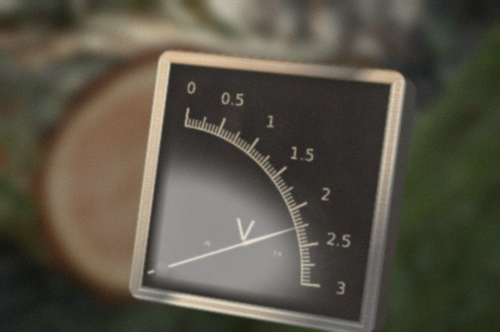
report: 2.25 (V)
